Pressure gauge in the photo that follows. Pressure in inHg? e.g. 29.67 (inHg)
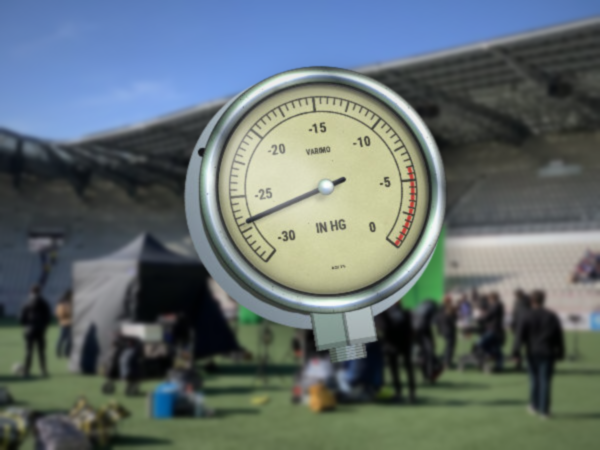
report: -27 (inHg)
